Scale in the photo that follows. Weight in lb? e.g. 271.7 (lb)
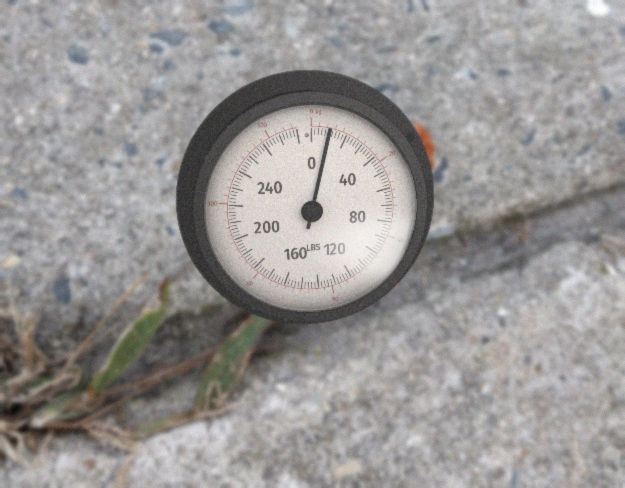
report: 10 (lb)
